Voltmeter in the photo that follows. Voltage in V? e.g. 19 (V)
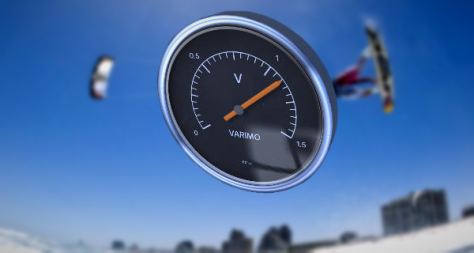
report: 1.1 (V)
